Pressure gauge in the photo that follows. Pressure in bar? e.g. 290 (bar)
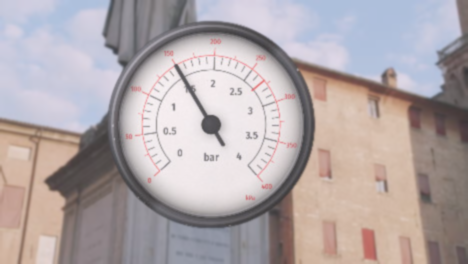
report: 1.5 (bar)
